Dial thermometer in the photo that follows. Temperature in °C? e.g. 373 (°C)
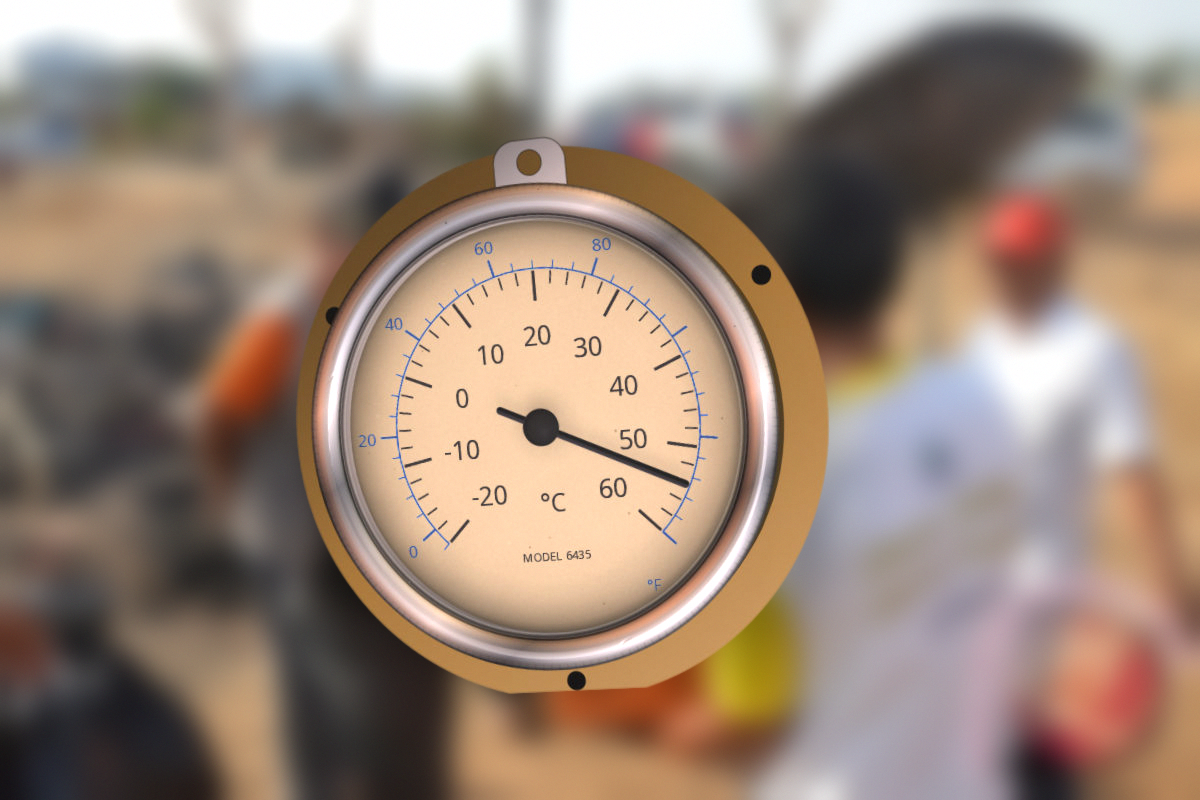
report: 54 (°C)
